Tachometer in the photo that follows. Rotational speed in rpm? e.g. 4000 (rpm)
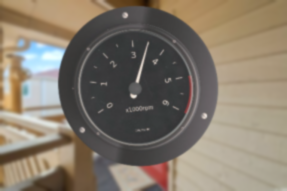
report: 3500 (rpm)
